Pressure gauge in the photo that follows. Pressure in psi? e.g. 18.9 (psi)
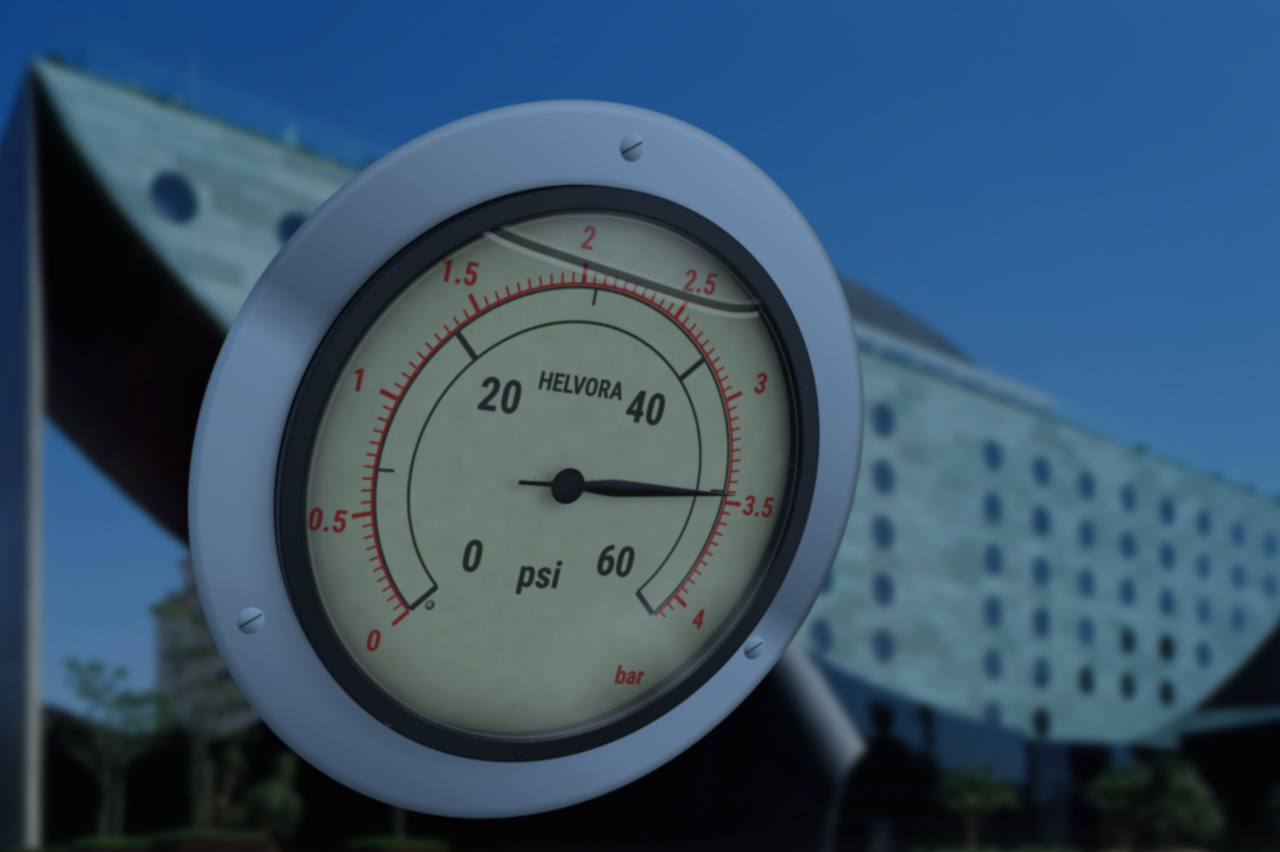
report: 50 (psi)
